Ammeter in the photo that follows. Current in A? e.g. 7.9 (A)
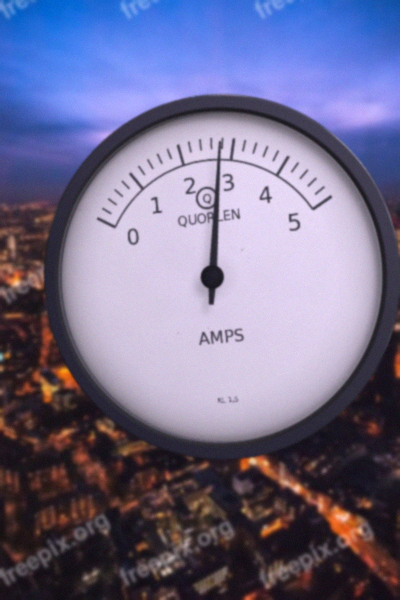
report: 2.8 (A)
